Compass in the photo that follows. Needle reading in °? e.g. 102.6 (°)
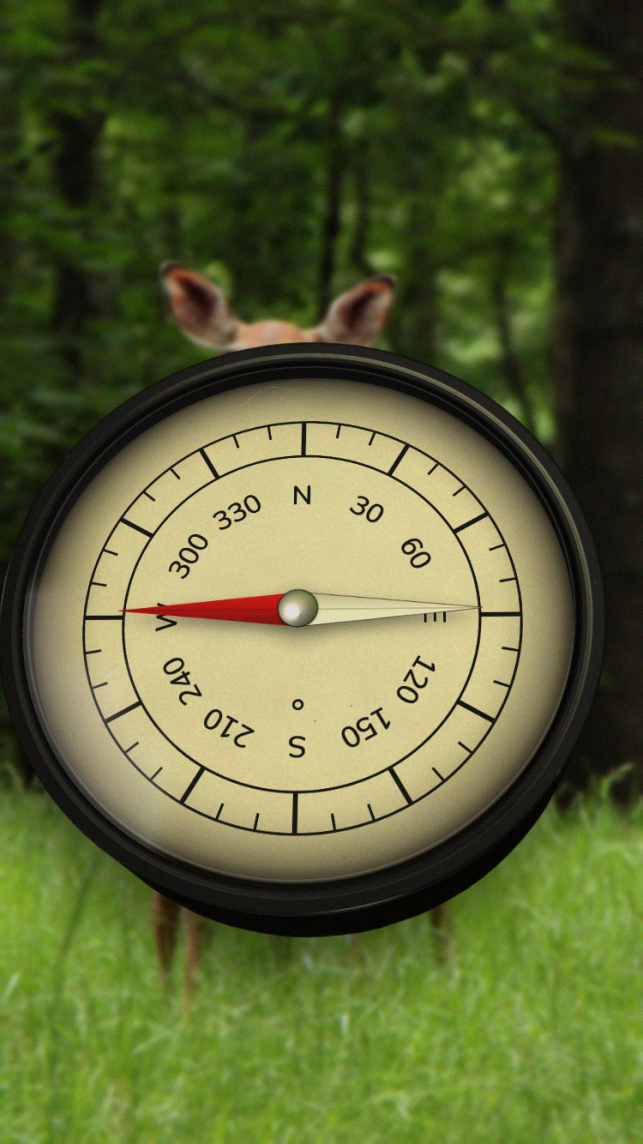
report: 270 (°)
